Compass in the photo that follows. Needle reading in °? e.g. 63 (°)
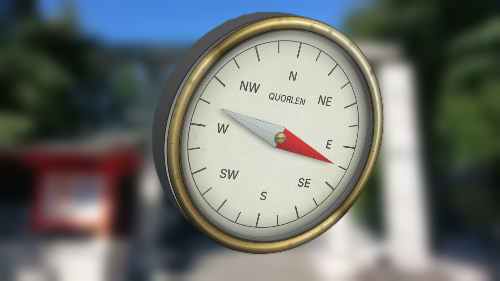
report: 105 (°)
